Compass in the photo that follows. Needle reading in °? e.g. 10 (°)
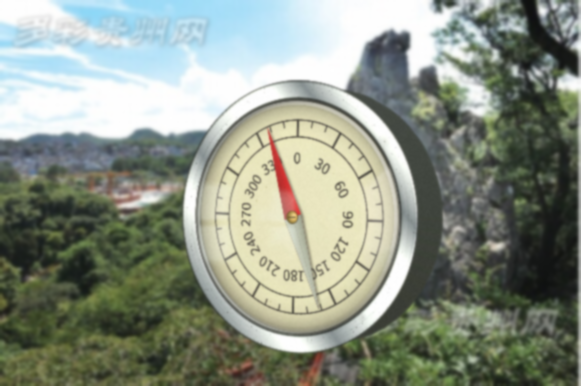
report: 340 (°)
